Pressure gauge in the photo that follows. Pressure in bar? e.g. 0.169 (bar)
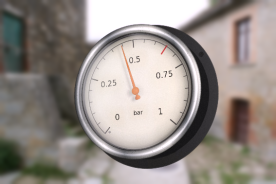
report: 0.45 (bar)
